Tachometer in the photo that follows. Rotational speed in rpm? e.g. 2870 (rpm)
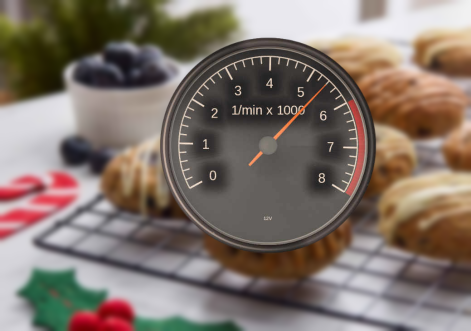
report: 5400 (rpm)
